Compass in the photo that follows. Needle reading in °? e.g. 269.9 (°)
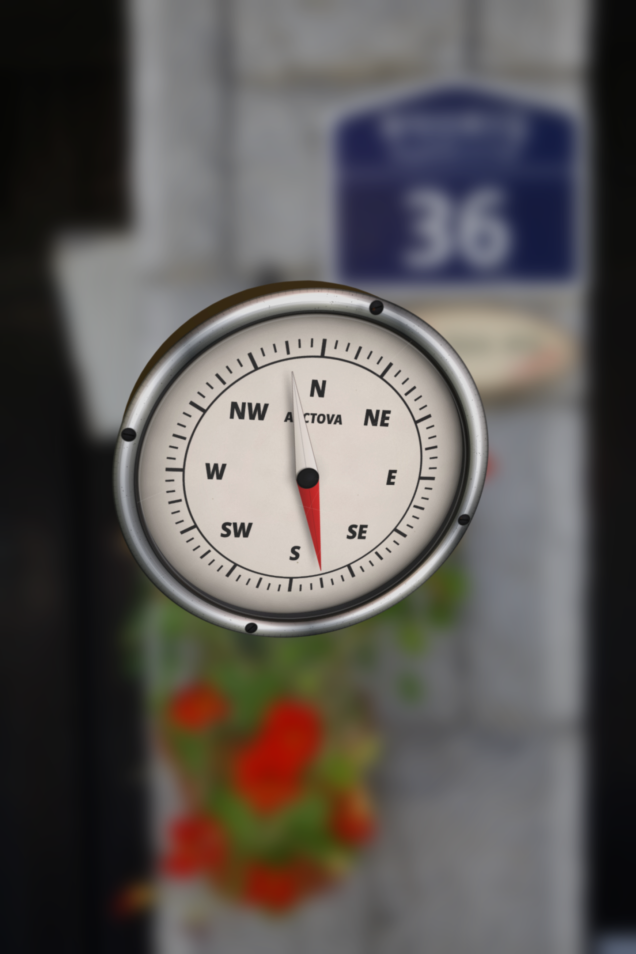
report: 165 (°)
